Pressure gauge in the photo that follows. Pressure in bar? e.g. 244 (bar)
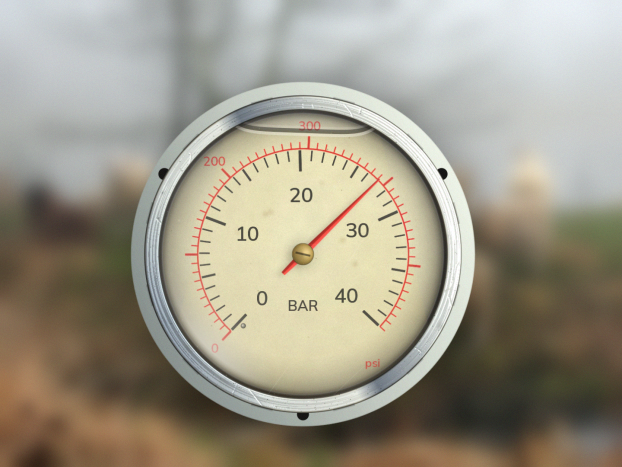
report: 27 (bar)
